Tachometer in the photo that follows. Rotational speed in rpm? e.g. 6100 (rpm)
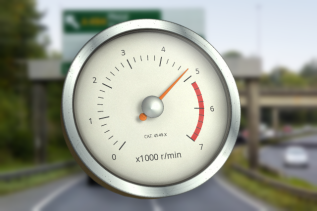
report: 4800 (rpm)
